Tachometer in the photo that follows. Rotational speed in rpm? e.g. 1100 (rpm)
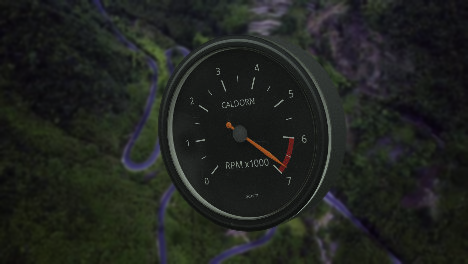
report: 6750 (rpm)
